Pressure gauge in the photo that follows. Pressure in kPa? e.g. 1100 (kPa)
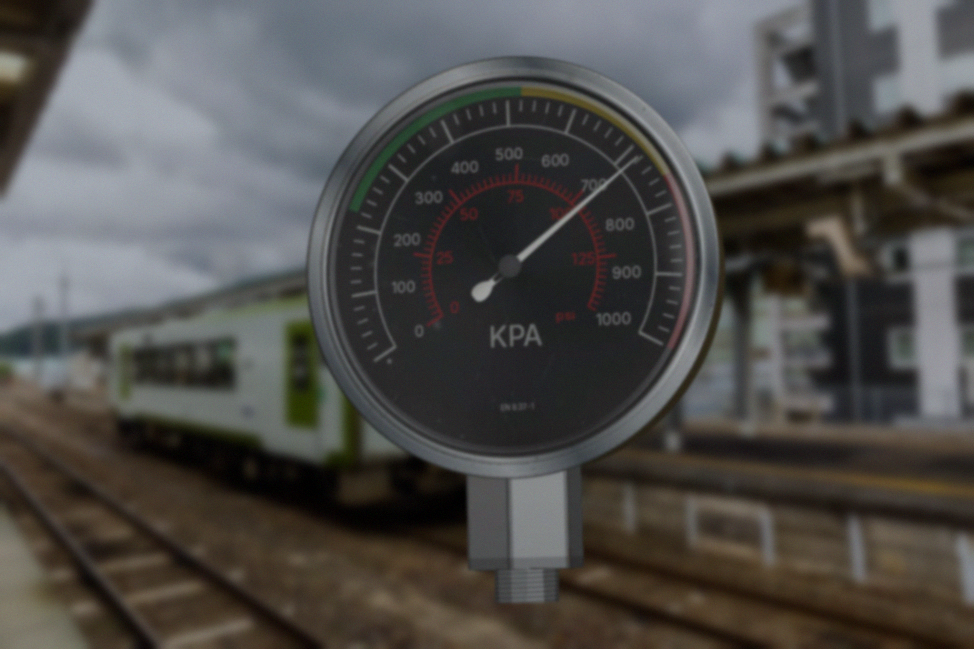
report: 720 (kPa)
